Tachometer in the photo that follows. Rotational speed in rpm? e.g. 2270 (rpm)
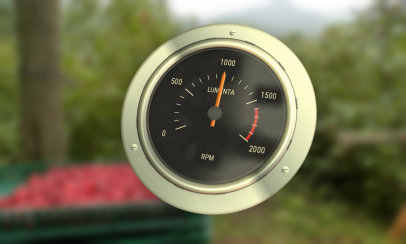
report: 1000 (rpm)
